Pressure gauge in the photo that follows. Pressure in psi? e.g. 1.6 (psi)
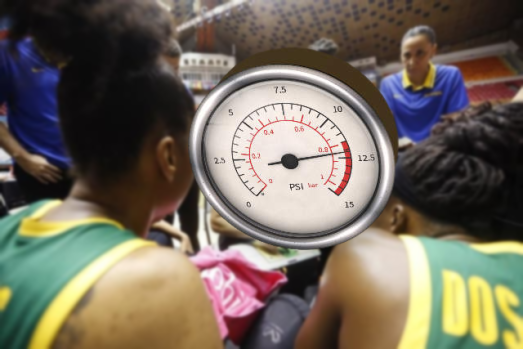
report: 12 (psi)
